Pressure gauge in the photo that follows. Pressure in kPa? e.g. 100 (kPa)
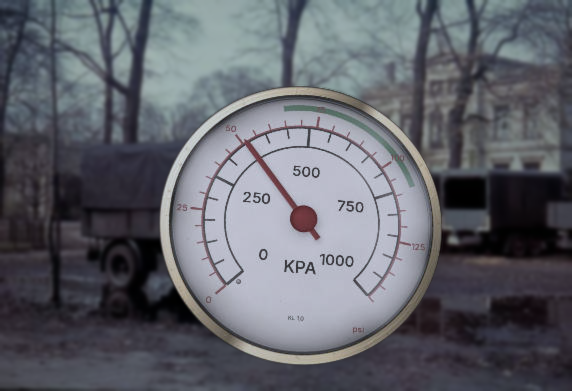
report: 350 (kPa)
